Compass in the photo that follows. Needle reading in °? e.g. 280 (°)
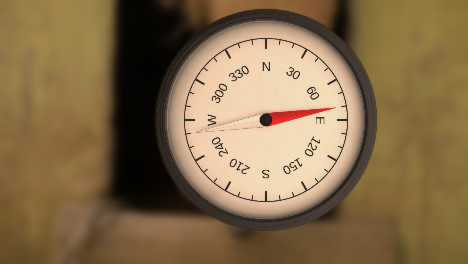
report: 80 (°)
